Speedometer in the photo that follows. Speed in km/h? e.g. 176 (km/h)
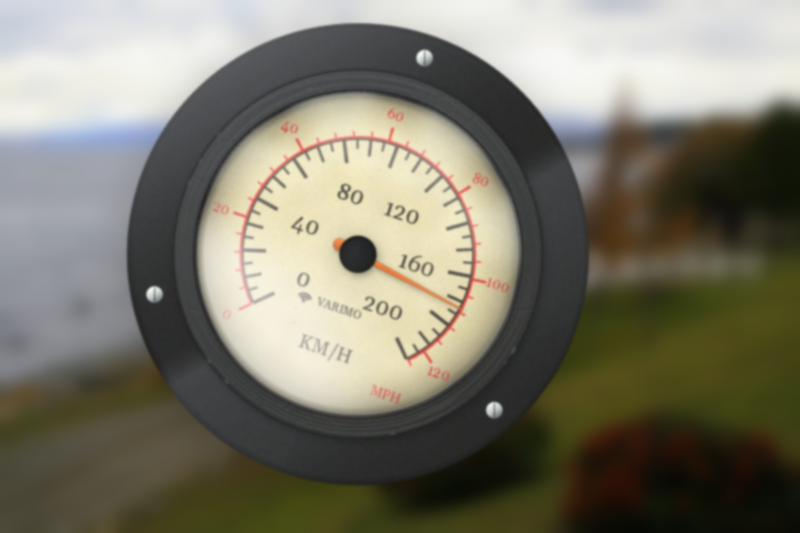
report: 172.5 (km/h)
